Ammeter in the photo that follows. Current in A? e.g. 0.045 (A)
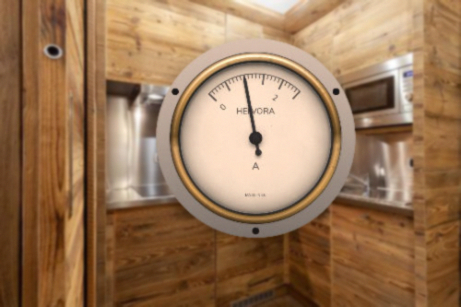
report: 1 (A)
